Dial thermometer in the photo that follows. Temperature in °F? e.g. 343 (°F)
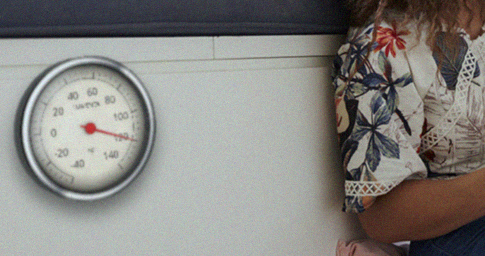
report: 120 (°F)
